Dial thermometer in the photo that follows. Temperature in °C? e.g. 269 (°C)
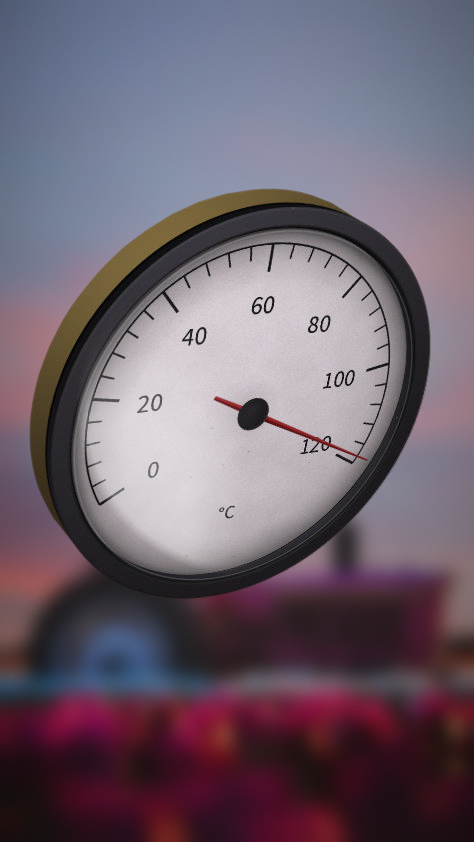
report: 118 (°C)
